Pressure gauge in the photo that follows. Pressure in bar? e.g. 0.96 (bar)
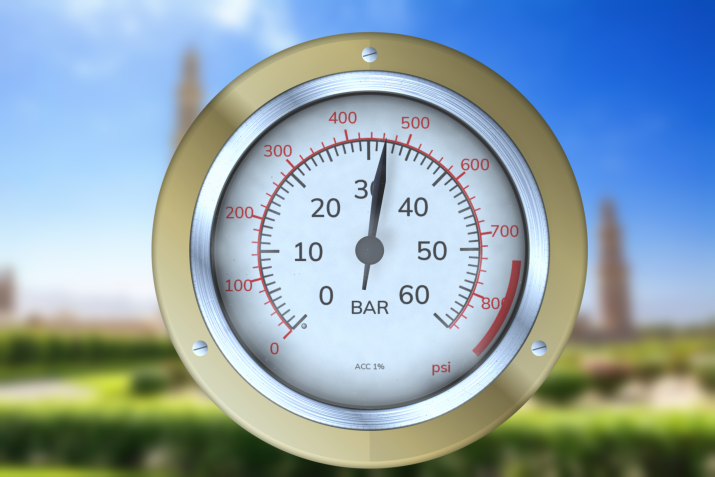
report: 32 (bar)
